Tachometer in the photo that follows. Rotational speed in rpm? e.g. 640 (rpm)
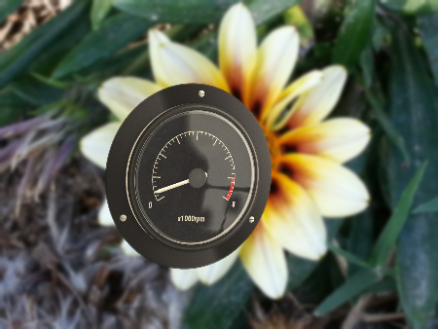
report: 400 (rpm)
